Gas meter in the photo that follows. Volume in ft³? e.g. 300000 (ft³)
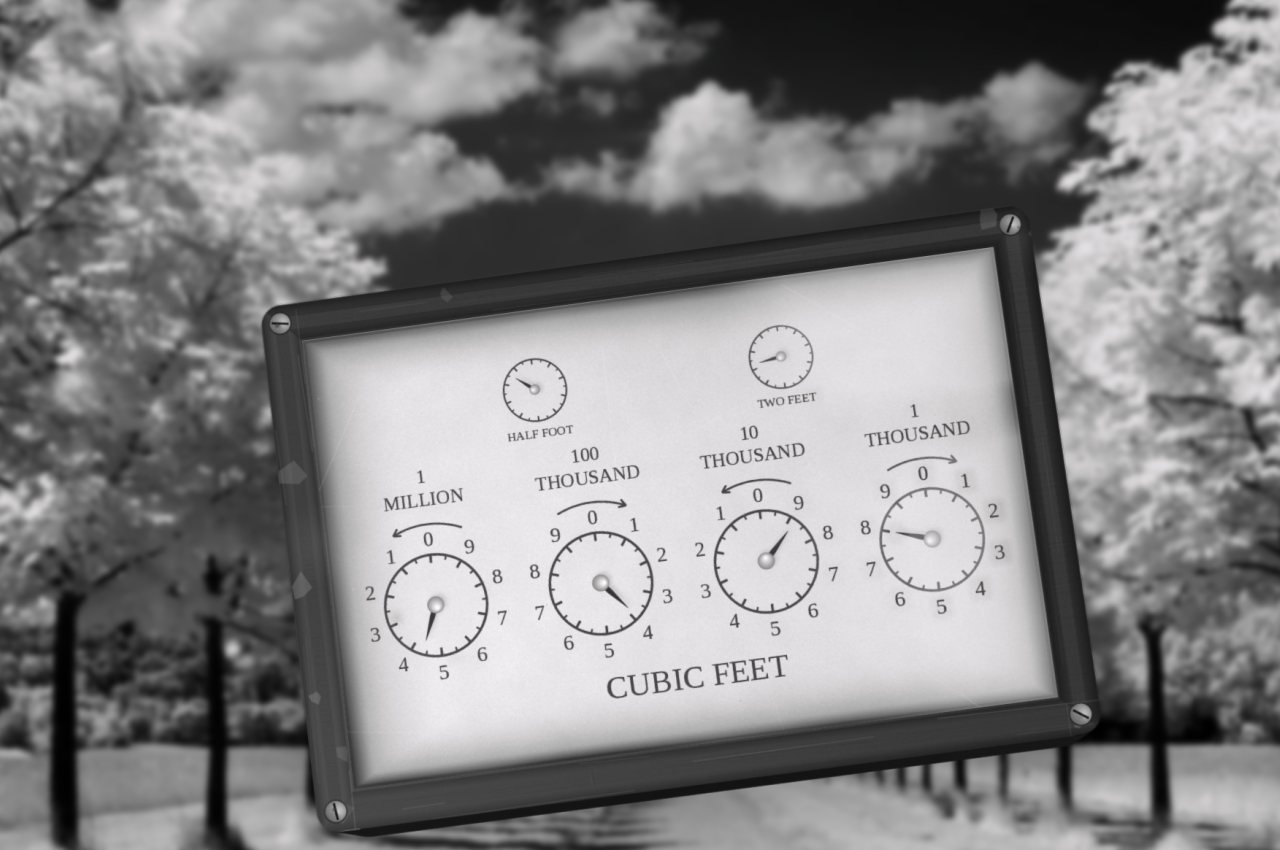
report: 438800 (ft³)
